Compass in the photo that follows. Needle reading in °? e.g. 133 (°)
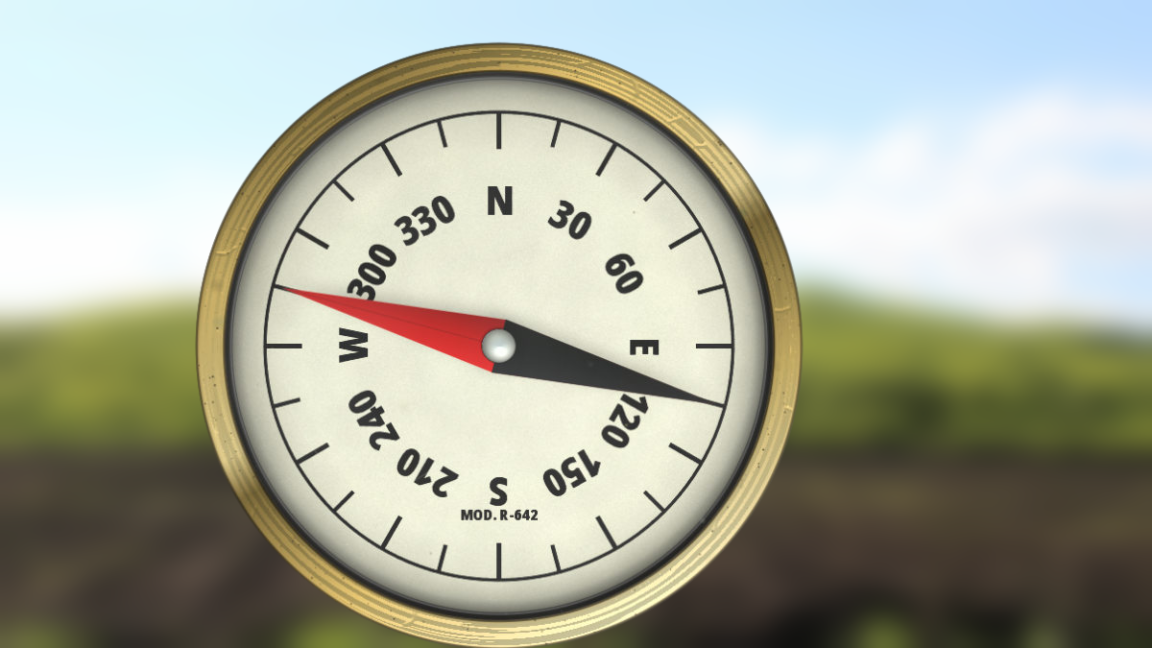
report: 285 (°)
